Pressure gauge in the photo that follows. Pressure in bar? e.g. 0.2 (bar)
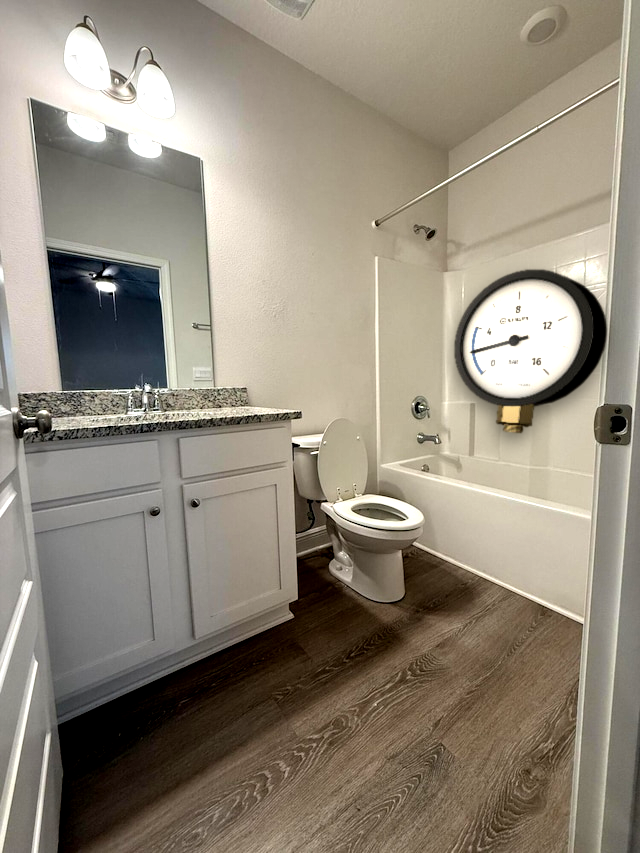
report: 2 (bar)
